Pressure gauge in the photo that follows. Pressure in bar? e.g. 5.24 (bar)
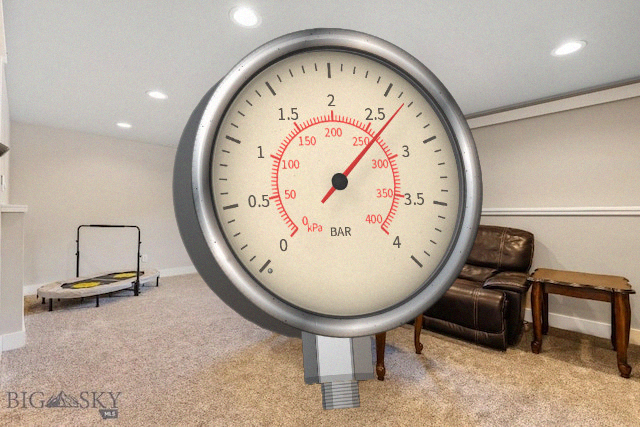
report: 2.65 (bar)
